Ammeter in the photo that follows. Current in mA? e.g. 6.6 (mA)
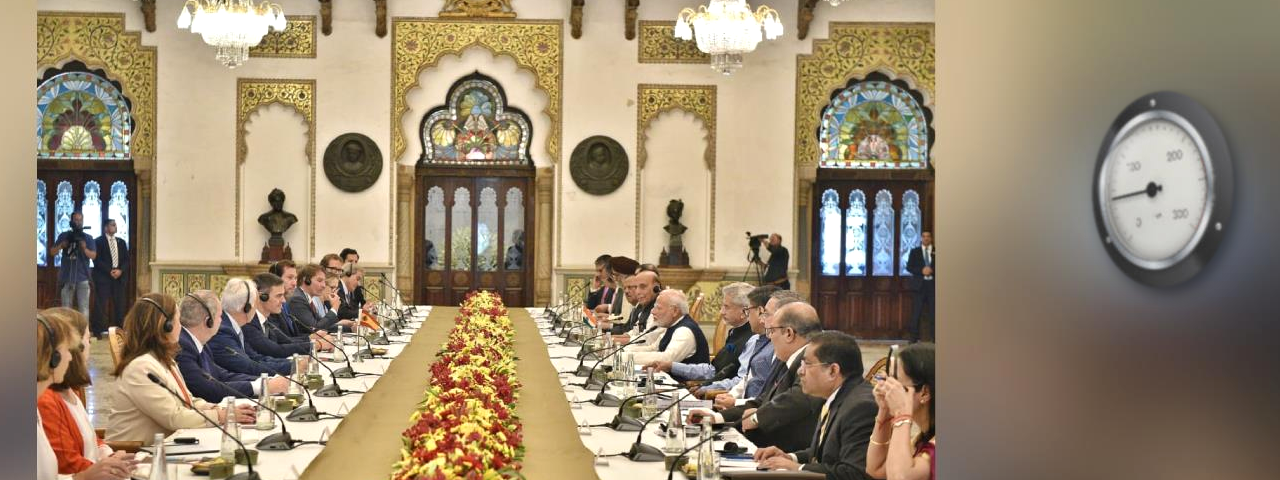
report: 50 (mA)
